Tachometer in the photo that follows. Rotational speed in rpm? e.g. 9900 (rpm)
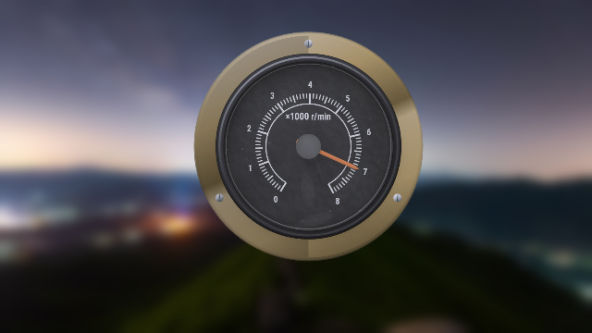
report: 7000 (rpm)
